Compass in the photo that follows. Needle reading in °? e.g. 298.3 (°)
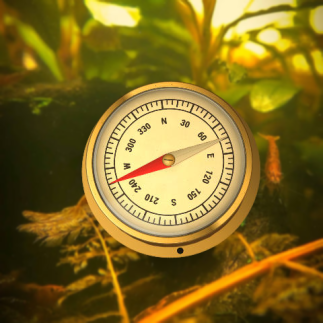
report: 255 (°)
